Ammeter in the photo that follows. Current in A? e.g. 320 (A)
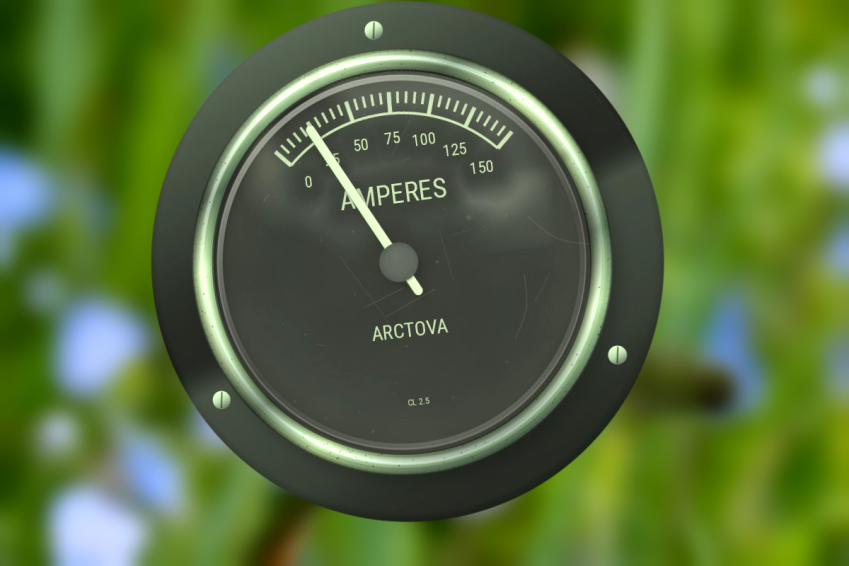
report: 25 (A)
